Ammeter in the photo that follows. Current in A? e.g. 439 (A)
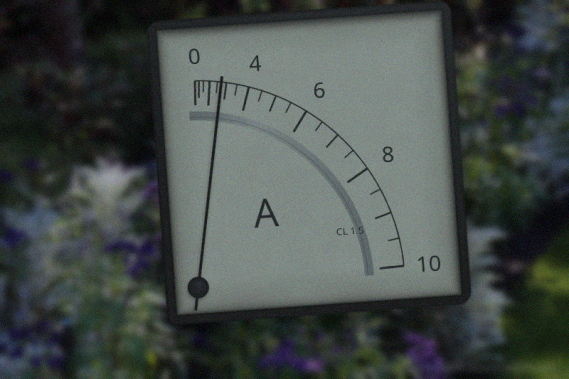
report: 2.75 (A)
